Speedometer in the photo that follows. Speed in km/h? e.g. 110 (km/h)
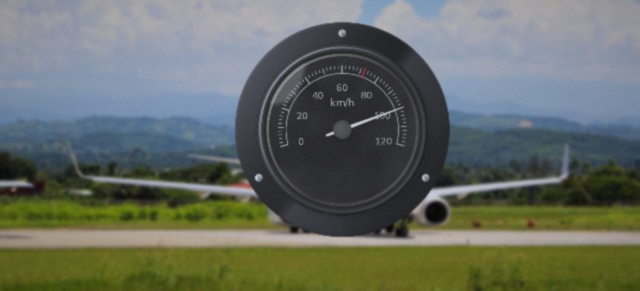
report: 100 (km/h)
